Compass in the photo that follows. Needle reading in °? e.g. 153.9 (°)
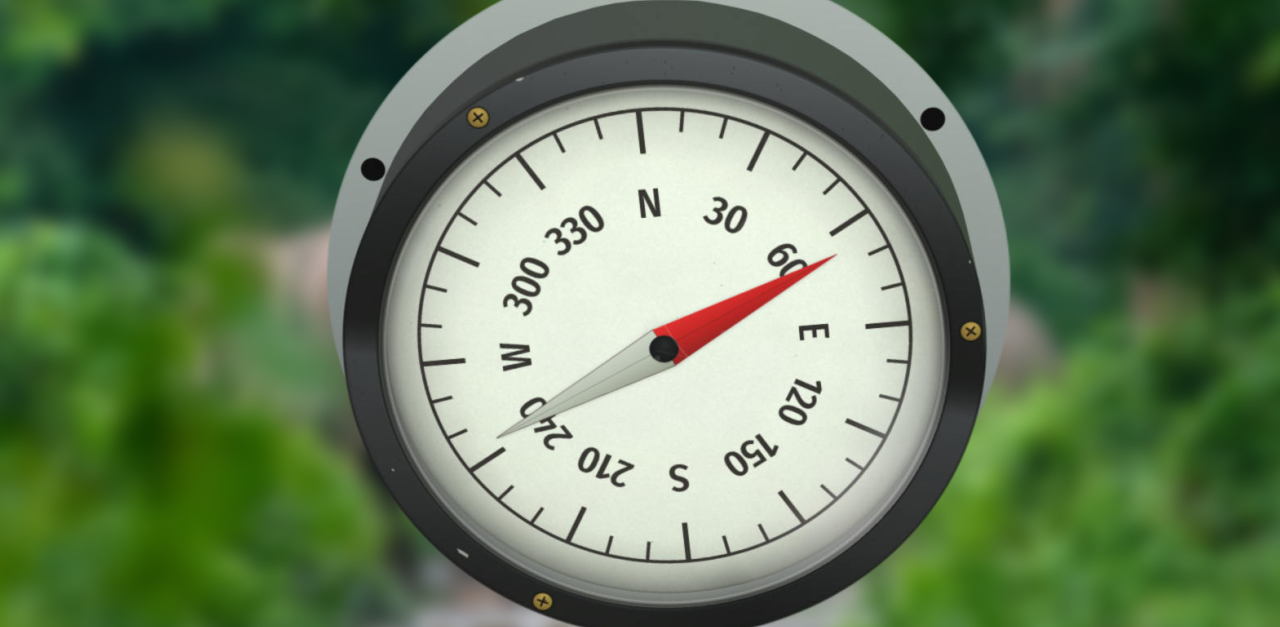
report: 65 (°)
